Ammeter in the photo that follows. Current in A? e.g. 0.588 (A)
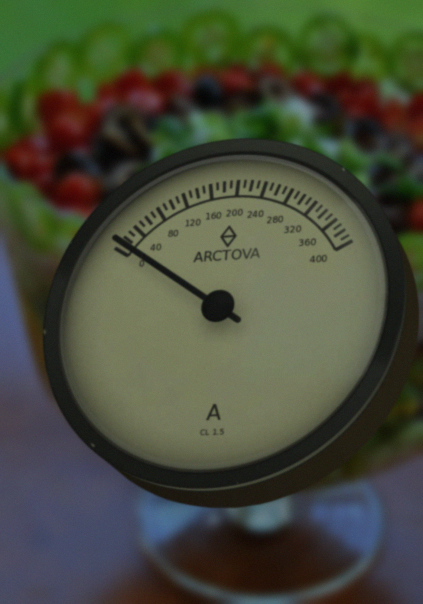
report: 10 (A)
